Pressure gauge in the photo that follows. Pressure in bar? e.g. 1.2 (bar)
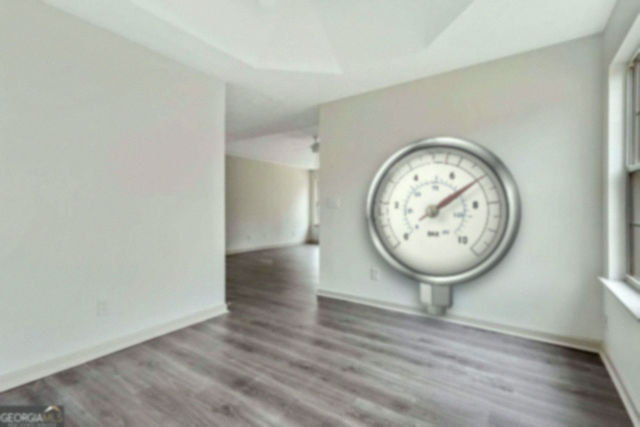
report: 7 (bar)
